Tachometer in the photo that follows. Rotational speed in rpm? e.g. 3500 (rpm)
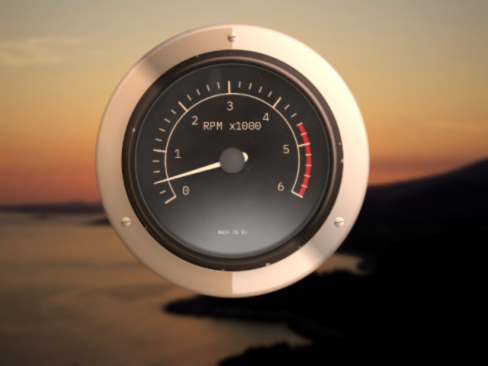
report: 400 (rpm)
